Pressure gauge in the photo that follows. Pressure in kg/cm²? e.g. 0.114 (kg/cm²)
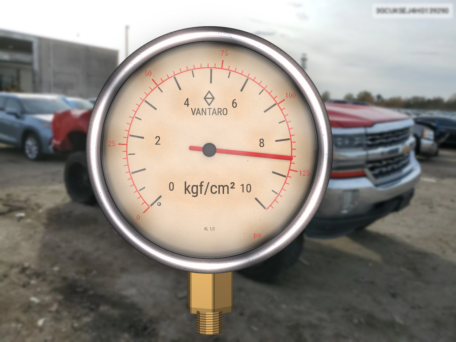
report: 8.5 (kg/cm²)
